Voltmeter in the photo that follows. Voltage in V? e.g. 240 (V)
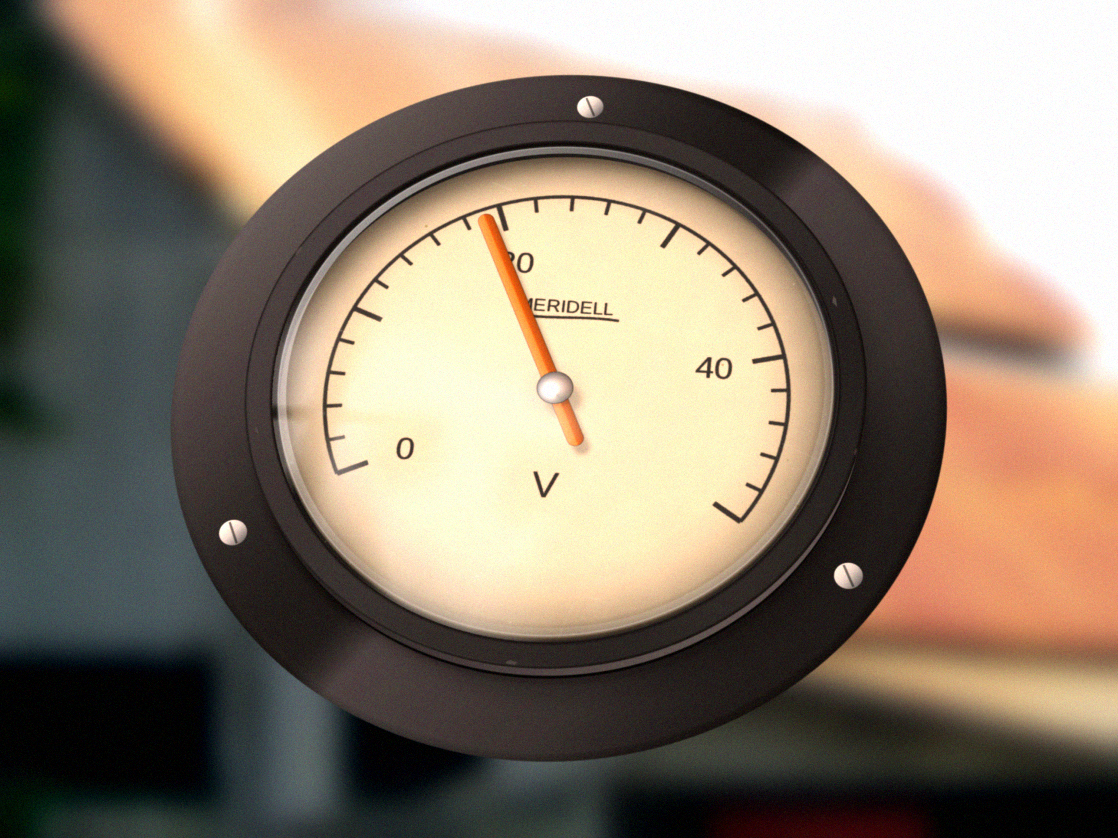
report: 19 (V)
